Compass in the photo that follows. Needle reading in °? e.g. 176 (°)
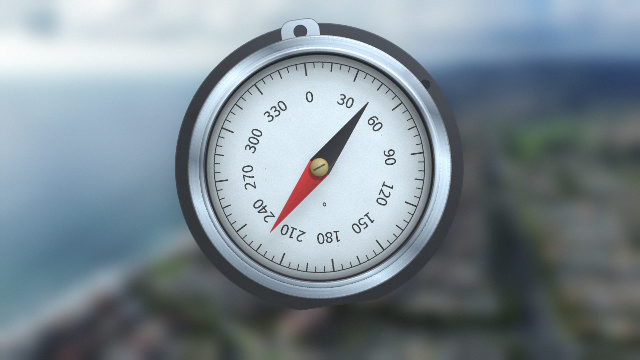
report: 225 (°)
